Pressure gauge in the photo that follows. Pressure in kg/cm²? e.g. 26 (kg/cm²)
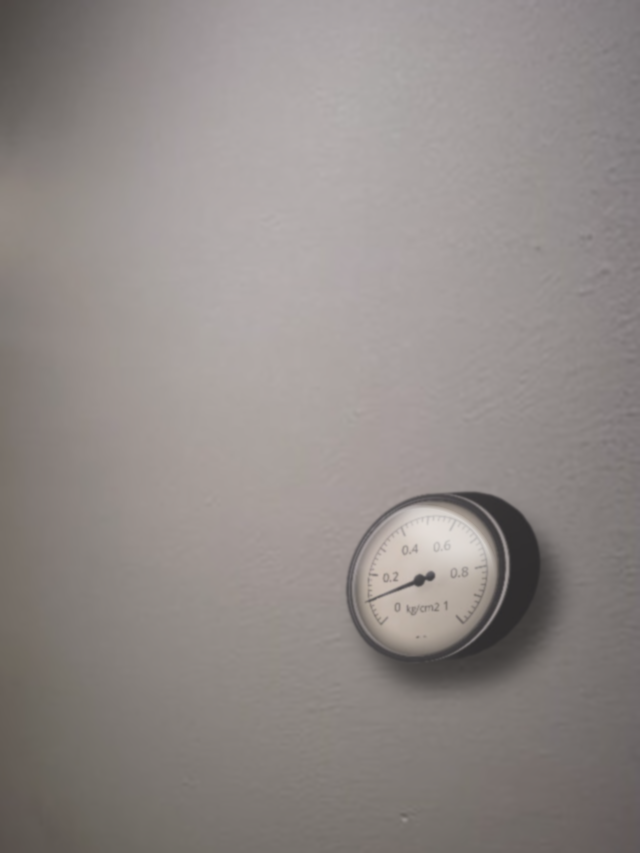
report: 0.1 (kg/cm²)
